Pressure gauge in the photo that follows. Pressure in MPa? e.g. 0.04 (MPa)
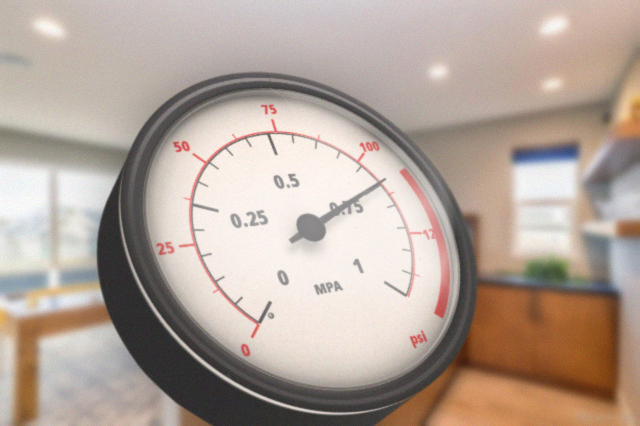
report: 0.75 (MPa)
